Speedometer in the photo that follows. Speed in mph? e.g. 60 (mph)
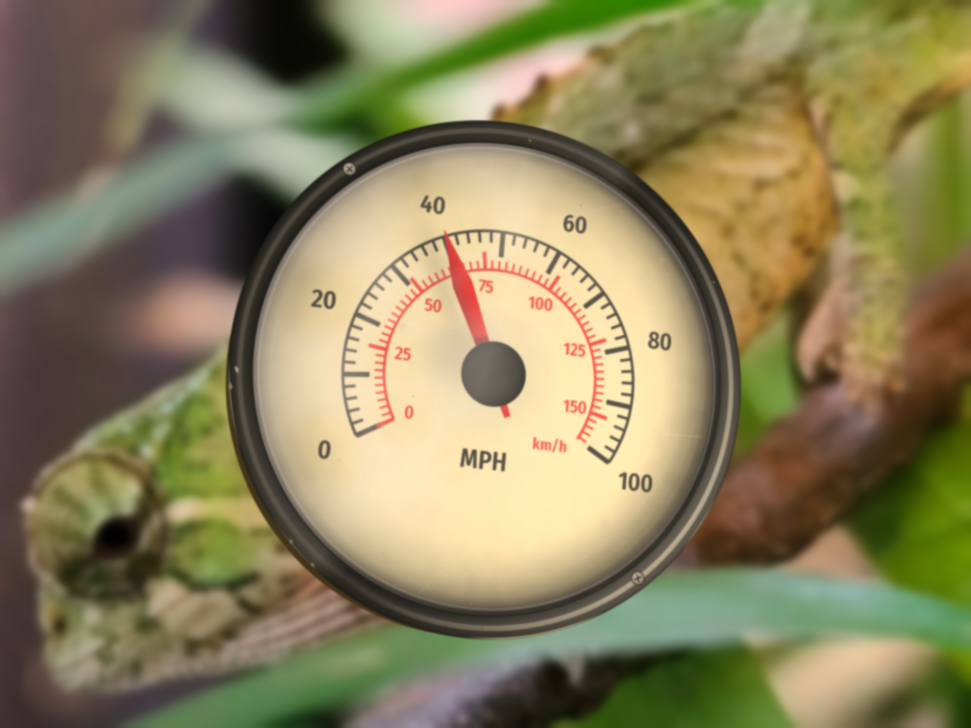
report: 40 (mph)
